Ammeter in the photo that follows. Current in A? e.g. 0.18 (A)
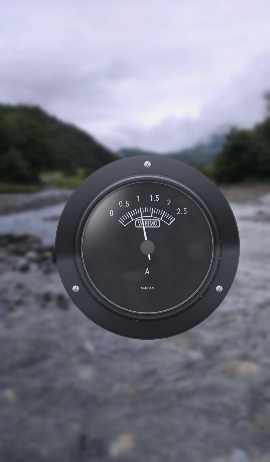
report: 1 (A)
